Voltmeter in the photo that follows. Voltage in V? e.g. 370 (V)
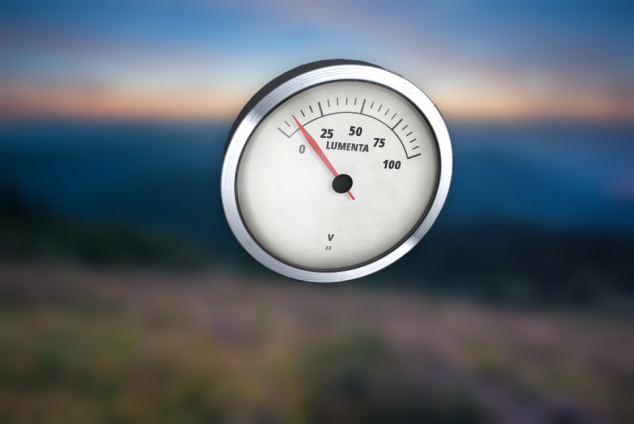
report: 10 (V)
